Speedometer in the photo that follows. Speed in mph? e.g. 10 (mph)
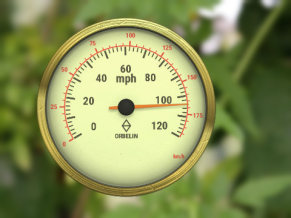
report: 104 (mph)
